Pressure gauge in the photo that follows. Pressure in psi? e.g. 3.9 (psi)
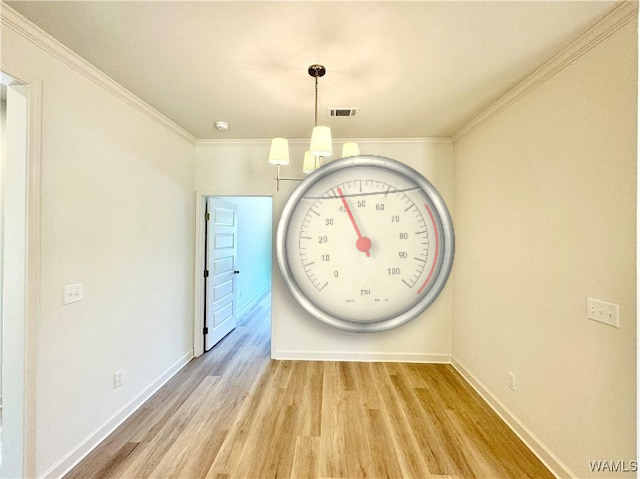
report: 42 (psi)
